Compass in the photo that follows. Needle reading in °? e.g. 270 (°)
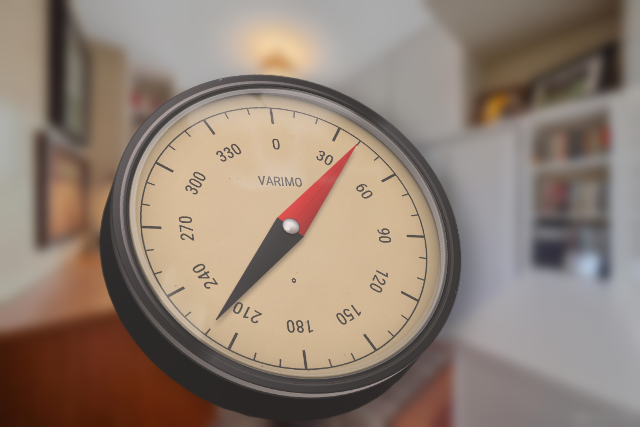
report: 40 (°)
